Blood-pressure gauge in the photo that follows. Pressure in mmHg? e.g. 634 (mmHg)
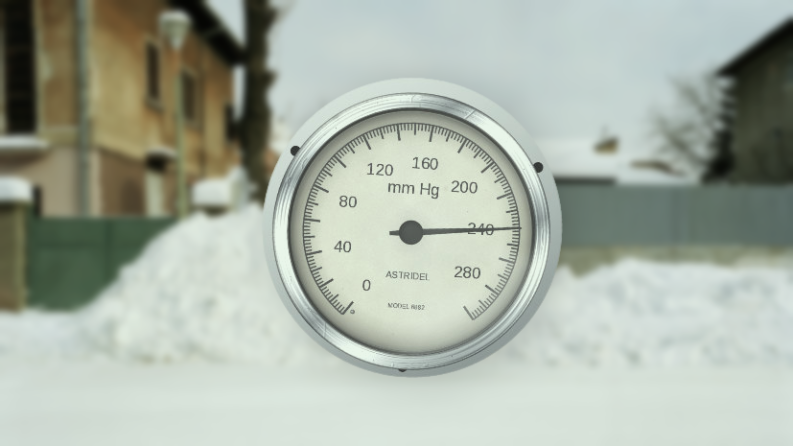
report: 240 (mmHg)
